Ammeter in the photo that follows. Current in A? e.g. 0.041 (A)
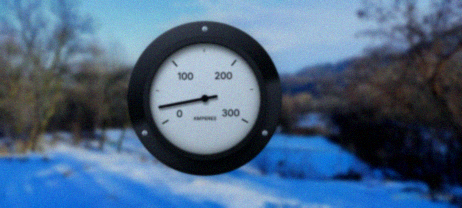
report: 25 (A)
